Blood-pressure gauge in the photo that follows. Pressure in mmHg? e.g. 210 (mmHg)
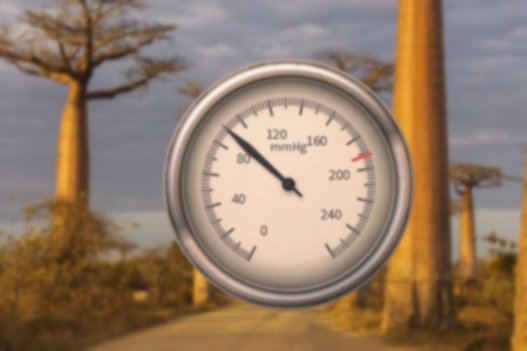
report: 90 (mmHg)
